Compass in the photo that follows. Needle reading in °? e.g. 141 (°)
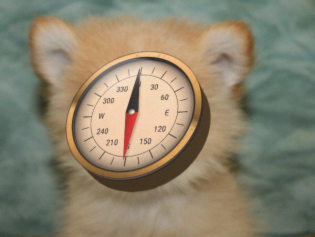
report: 180 (°)
